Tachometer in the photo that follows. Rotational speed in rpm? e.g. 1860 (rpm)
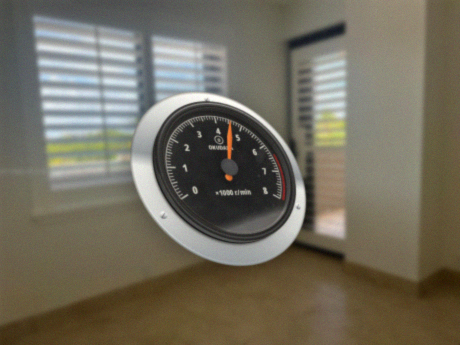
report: 4500 (rpm)
